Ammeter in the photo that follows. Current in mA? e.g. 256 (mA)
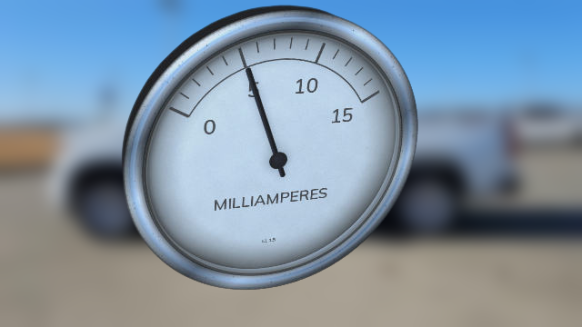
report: 5 (mA)
